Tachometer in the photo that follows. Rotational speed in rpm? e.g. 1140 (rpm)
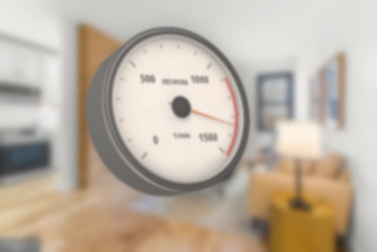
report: 1350 (rpm)
